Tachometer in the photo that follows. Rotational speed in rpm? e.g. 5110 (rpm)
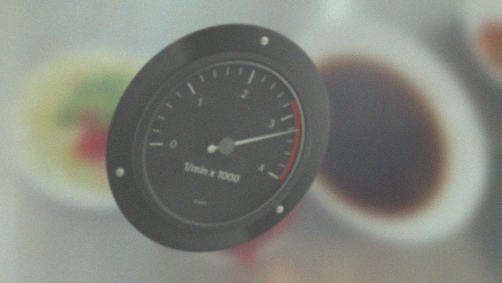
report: 3200 (rpm)
